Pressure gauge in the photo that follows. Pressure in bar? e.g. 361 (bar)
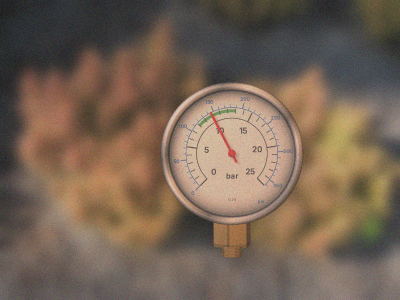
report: 10 (bar)
